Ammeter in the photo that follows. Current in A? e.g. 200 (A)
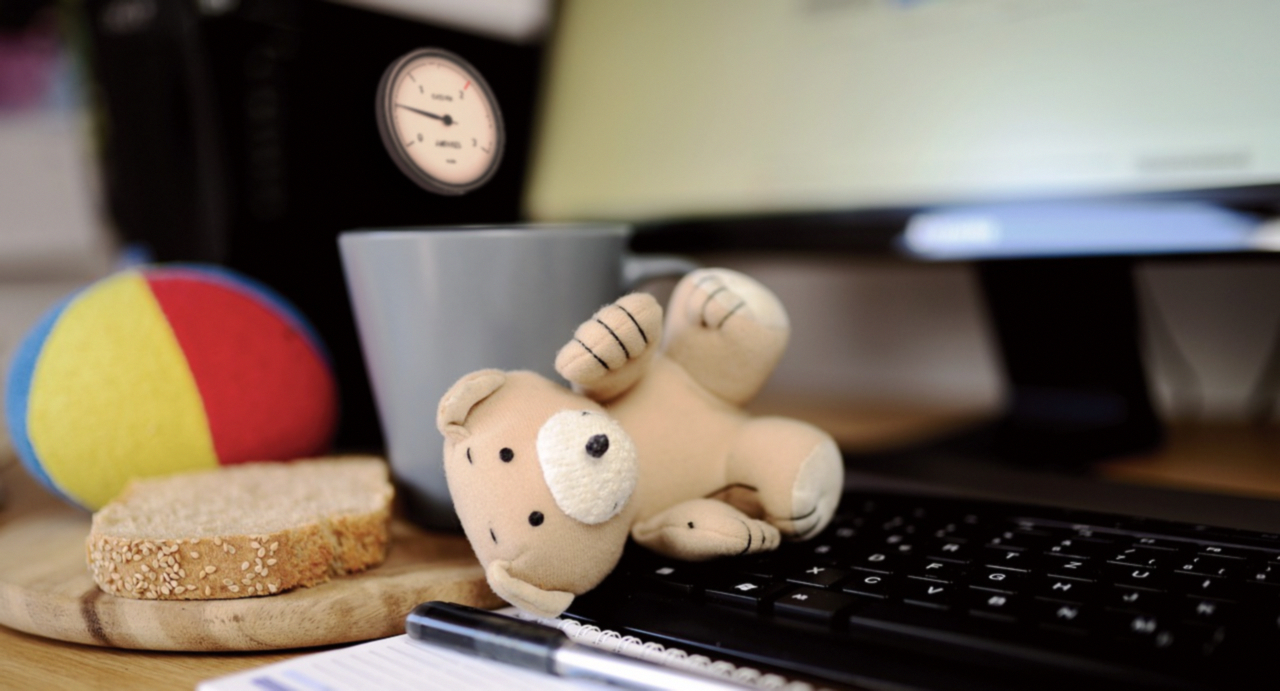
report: 0.5 (A)
